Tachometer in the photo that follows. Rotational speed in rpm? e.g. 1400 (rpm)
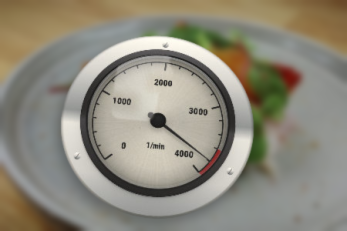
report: 3800 (rpm)
